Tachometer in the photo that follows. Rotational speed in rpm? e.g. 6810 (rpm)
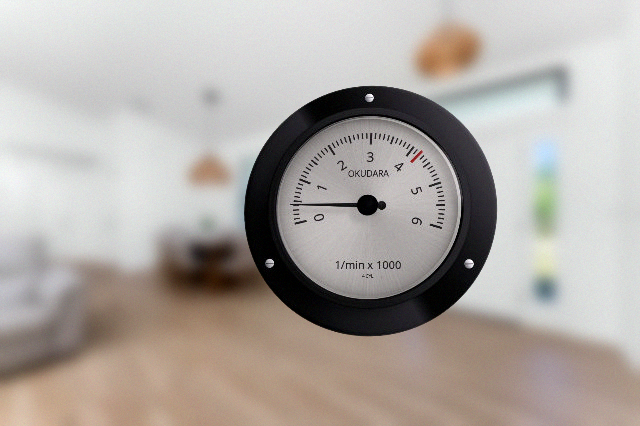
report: 400 (rpm)
